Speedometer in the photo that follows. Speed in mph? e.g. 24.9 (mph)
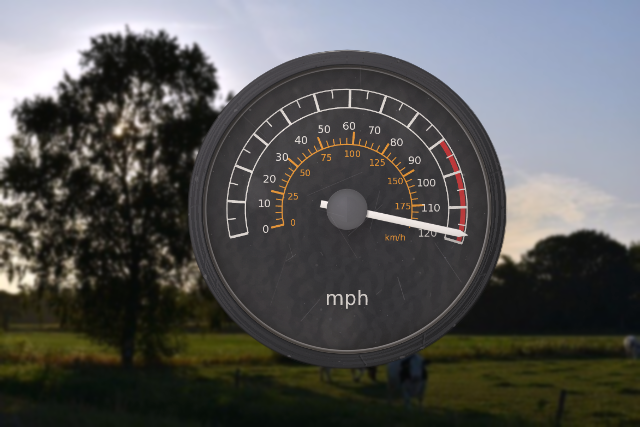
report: 117.5 (mph)
